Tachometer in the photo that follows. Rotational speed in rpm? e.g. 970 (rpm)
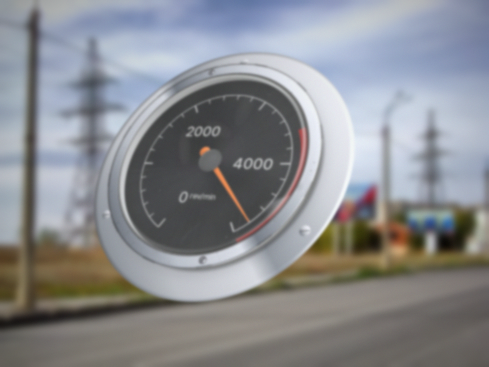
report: 4800 (rpm)
